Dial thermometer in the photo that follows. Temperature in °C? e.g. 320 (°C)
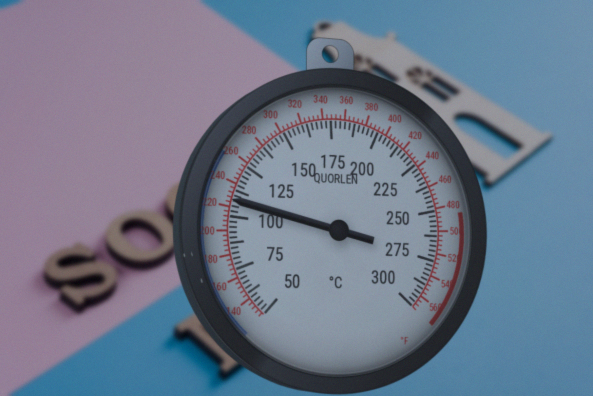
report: 107.5 (°C)
